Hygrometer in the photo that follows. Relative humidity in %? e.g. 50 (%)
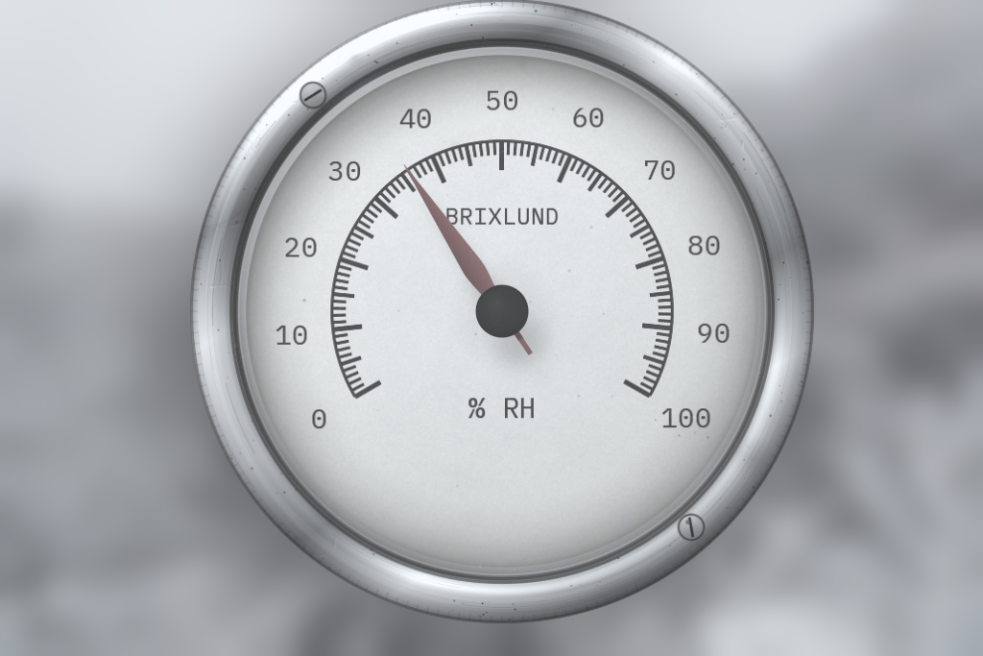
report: 36 (%)
